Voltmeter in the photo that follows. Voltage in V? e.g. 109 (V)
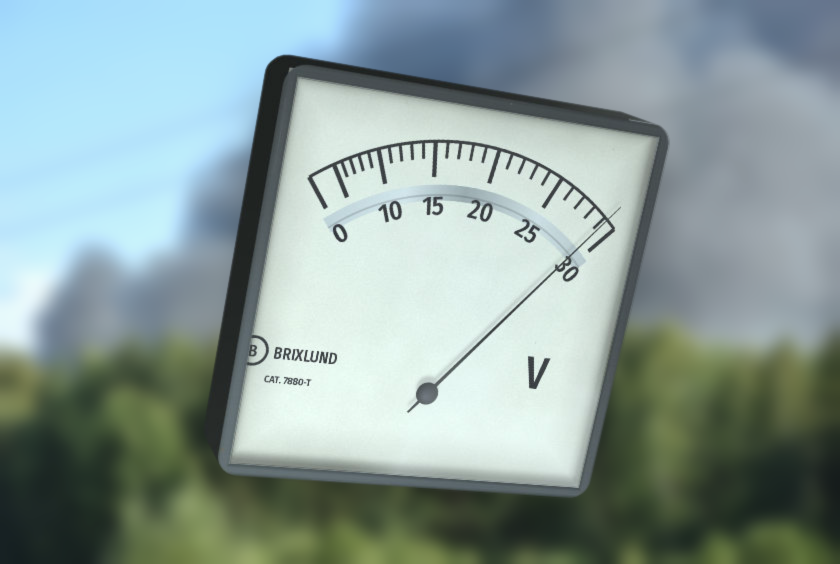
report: 29 (V)
